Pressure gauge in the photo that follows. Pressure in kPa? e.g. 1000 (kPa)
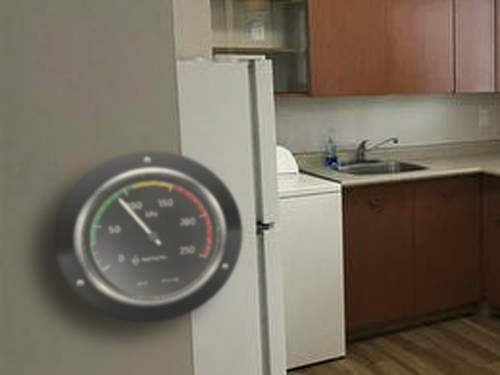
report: 90 (kPa)
